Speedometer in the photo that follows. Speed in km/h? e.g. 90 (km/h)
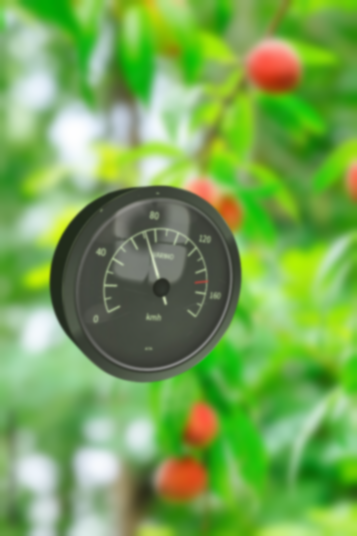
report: 70 (km/h)
